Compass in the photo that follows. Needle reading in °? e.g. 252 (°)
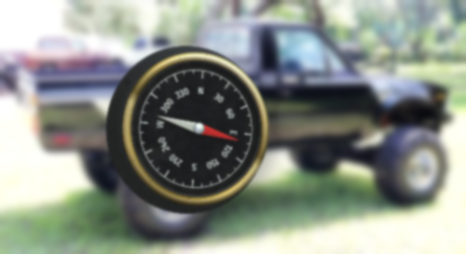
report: 100 (°)
